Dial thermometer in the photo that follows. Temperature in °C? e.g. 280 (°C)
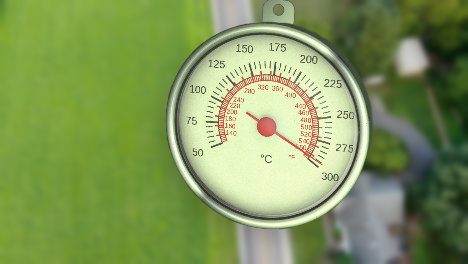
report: 295 (°C)
